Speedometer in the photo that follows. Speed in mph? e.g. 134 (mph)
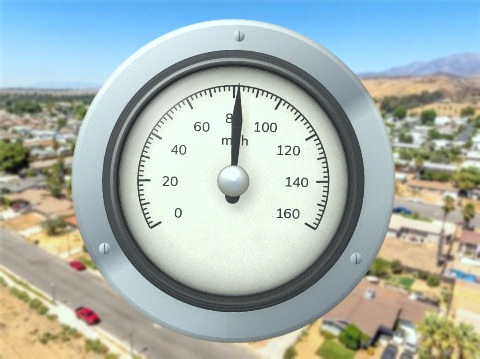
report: 82 (mph)
